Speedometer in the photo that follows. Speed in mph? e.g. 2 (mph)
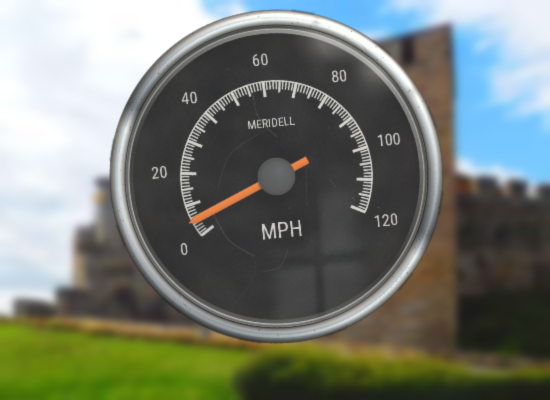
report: 5 (mph)
